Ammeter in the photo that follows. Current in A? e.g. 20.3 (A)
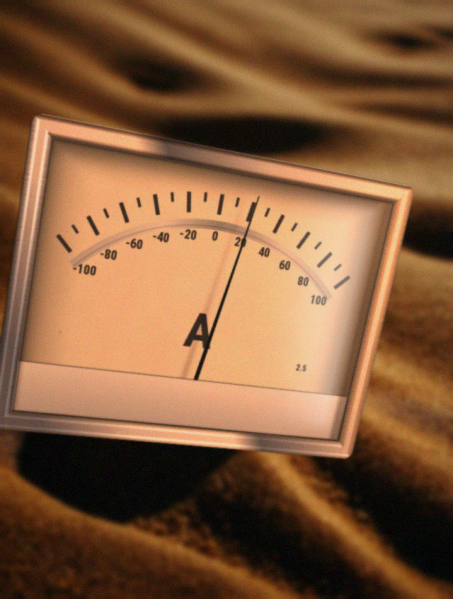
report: 20 (A)
